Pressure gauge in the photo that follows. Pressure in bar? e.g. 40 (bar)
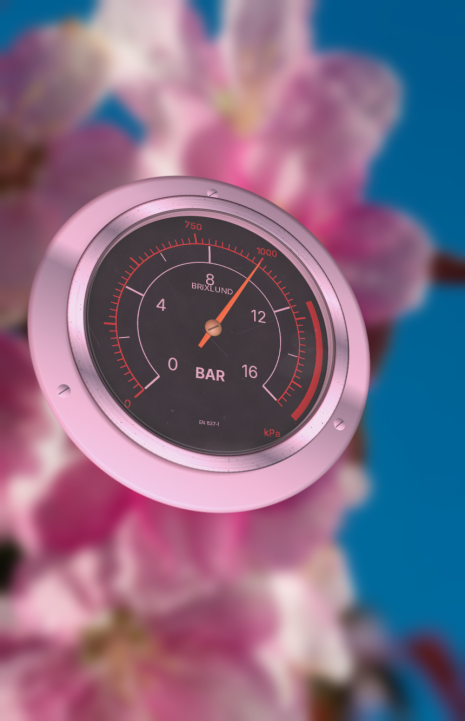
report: 10 (bar)
